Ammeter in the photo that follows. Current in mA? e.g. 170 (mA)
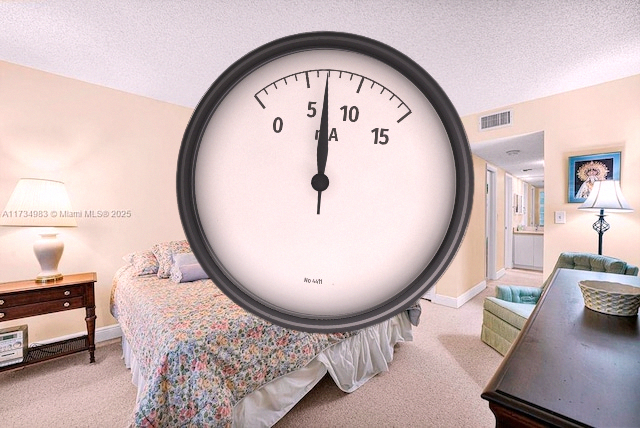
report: 7 (mA)
